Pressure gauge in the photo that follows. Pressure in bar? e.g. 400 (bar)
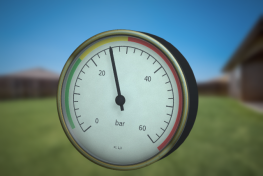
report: 26 (bar)
